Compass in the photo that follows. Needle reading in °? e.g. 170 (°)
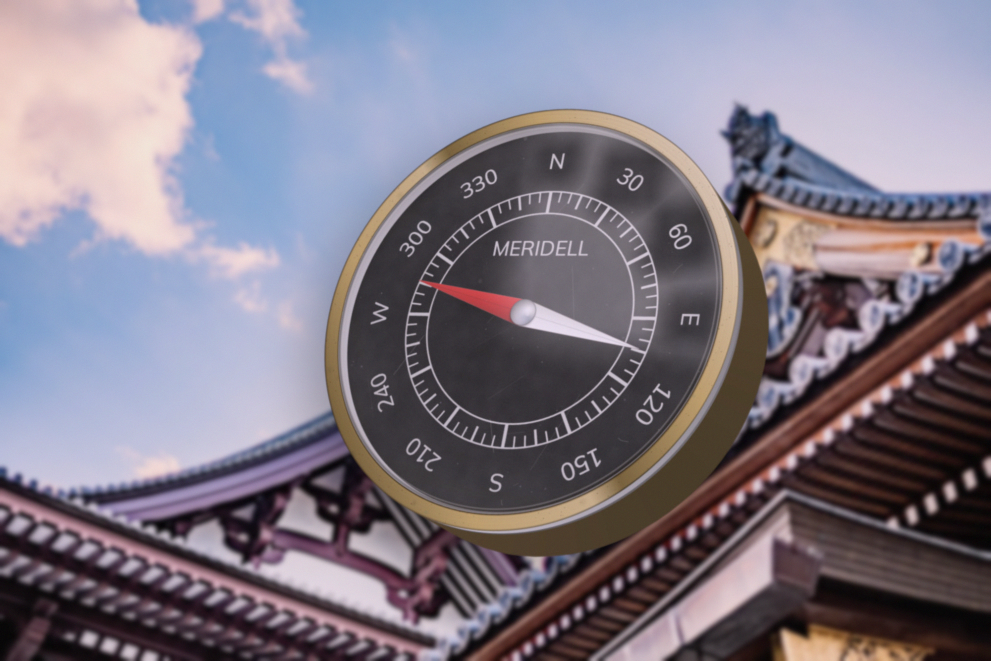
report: 285 (°)
